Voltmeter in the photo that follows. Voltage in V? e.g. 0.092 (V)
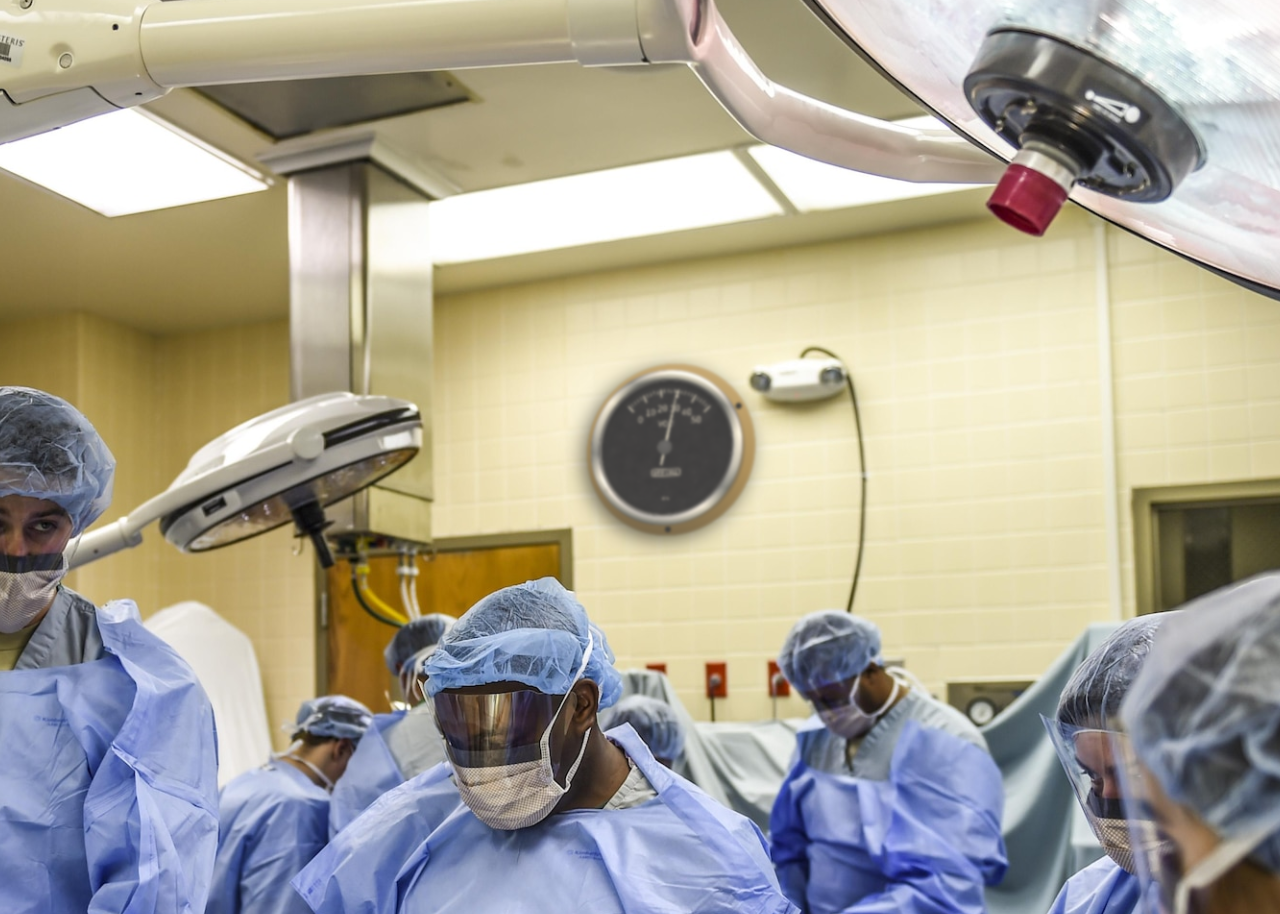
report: 30 (V)
